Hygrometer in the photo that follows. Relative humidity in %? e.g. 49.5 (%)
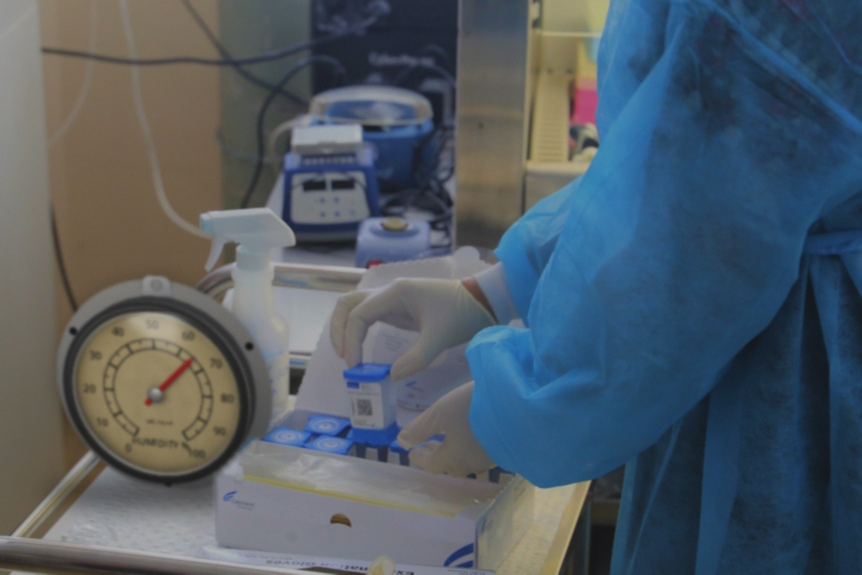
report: 65 (%)
